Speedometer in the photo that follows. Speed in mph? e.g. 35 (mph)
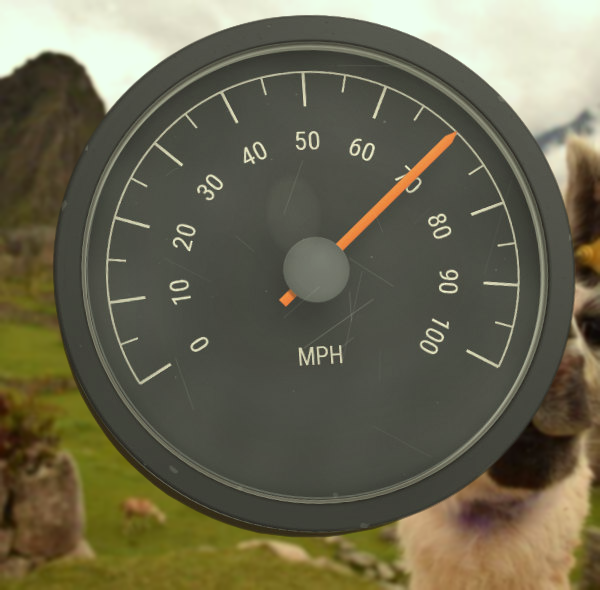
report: 70 (mph)
